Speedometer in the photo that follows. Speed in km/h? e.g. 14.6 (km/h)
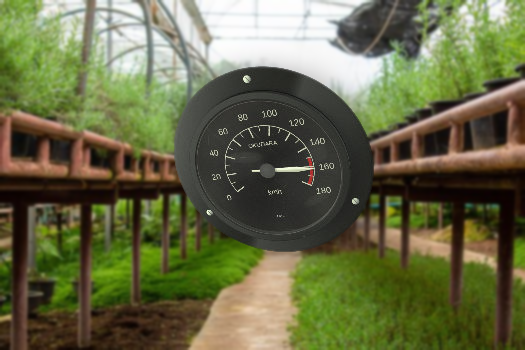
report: 160 (km/h)
